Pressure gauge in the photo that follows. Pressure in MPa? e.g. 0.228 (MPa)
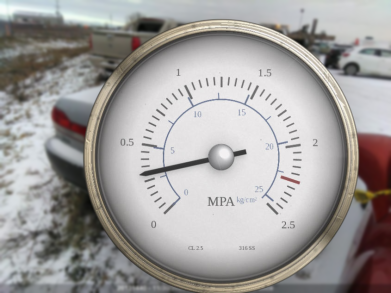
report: 0.3 (MPa)
